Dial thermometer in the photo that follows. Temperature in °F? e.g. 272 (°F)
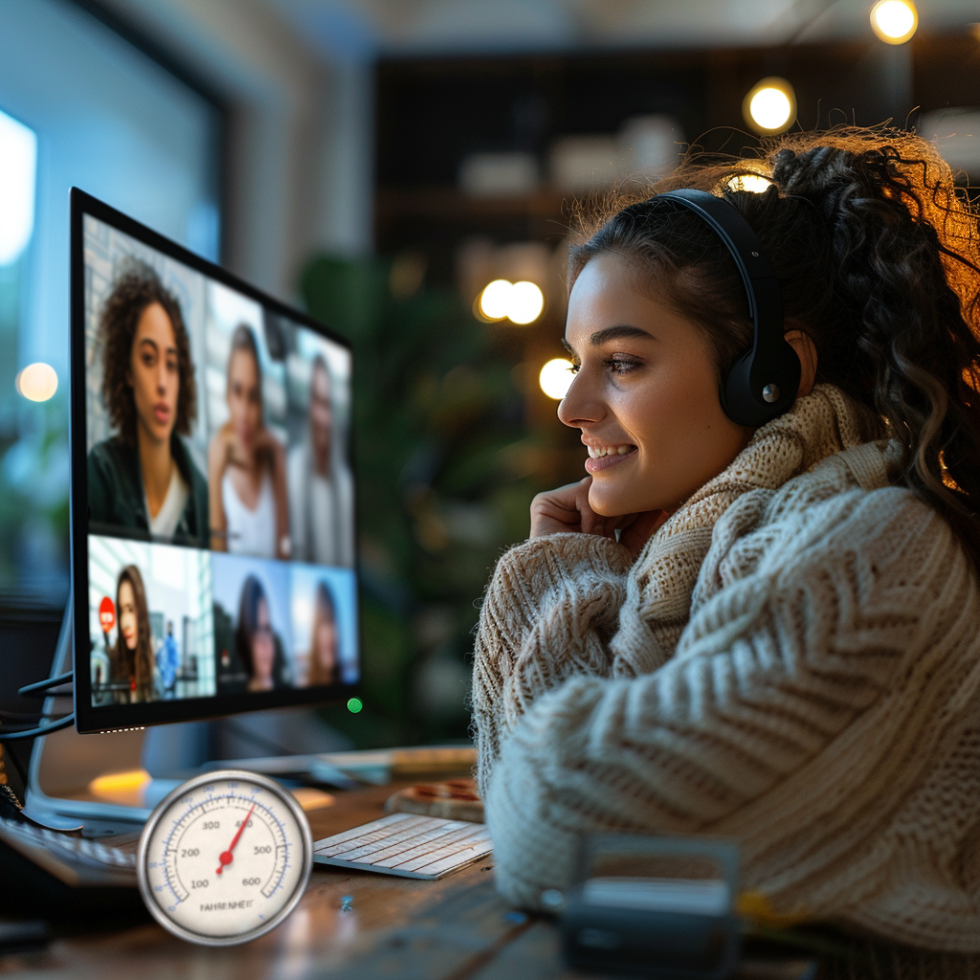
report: 400 (°F)
